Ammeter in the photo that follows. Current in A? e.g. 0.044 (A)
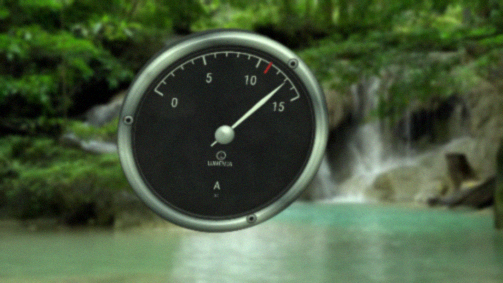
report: 13 (A)
